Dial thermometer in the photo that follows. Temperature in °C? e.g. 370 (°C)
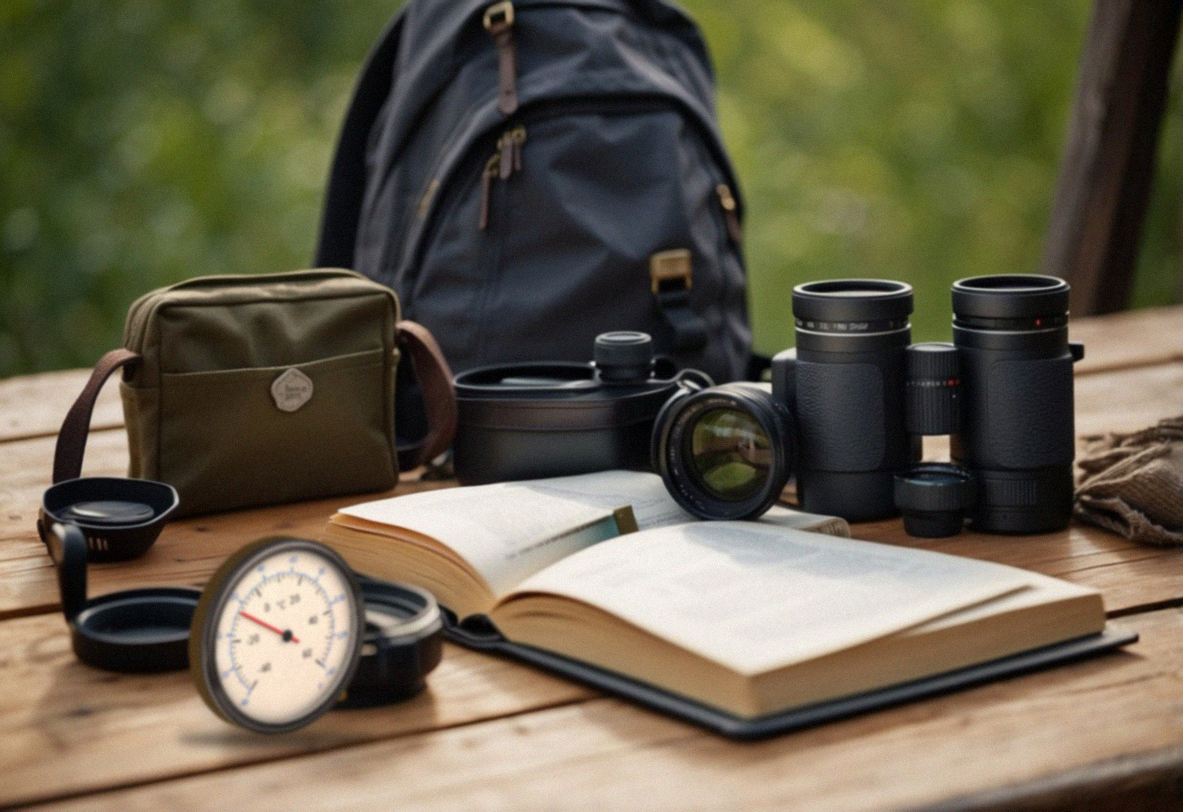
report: -10 (°C)
